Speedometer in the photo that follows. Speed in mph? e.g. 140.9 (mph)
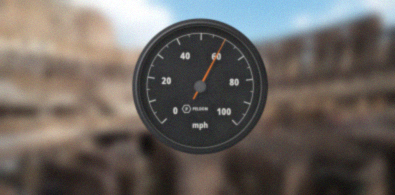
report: 60 (mph)
